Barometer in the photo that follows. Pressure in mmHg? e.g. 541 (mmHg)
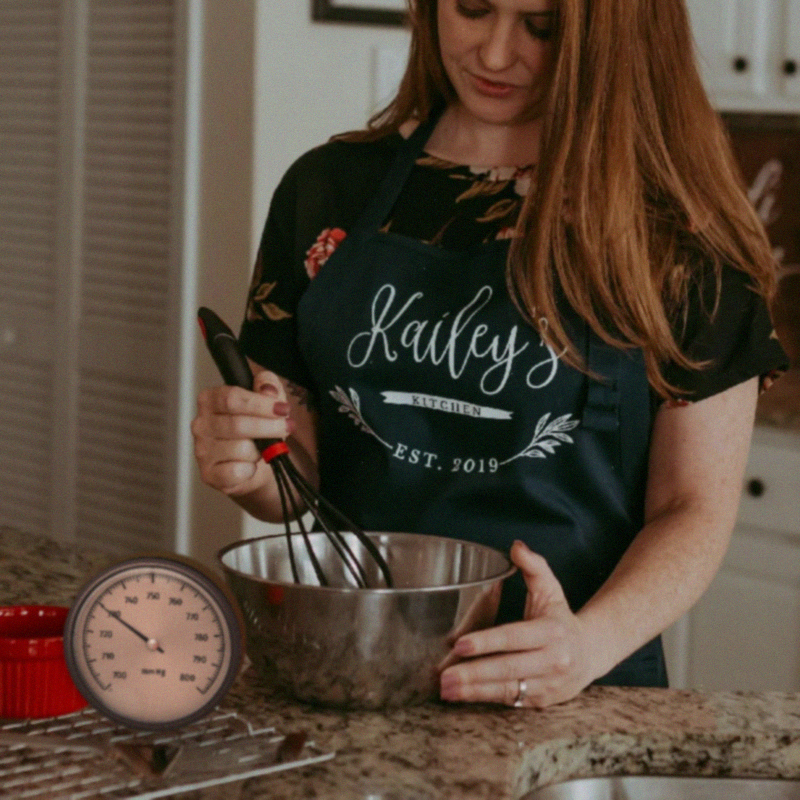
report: 730 (mmHg)
